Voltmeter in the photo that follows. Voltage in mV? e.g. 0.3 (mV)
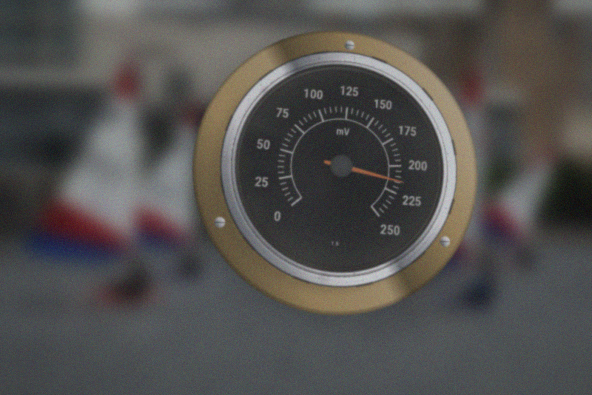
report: 215 (mV)
